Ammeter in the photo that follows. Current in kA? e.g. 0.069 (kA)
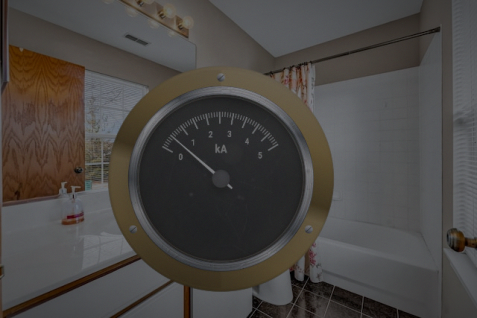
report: 0.5 (kA)
